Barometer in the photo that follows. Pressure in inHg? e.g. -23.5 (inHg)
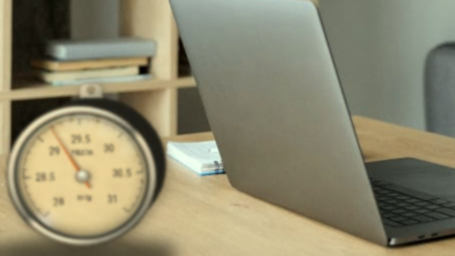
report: 29.2 (inHg)
